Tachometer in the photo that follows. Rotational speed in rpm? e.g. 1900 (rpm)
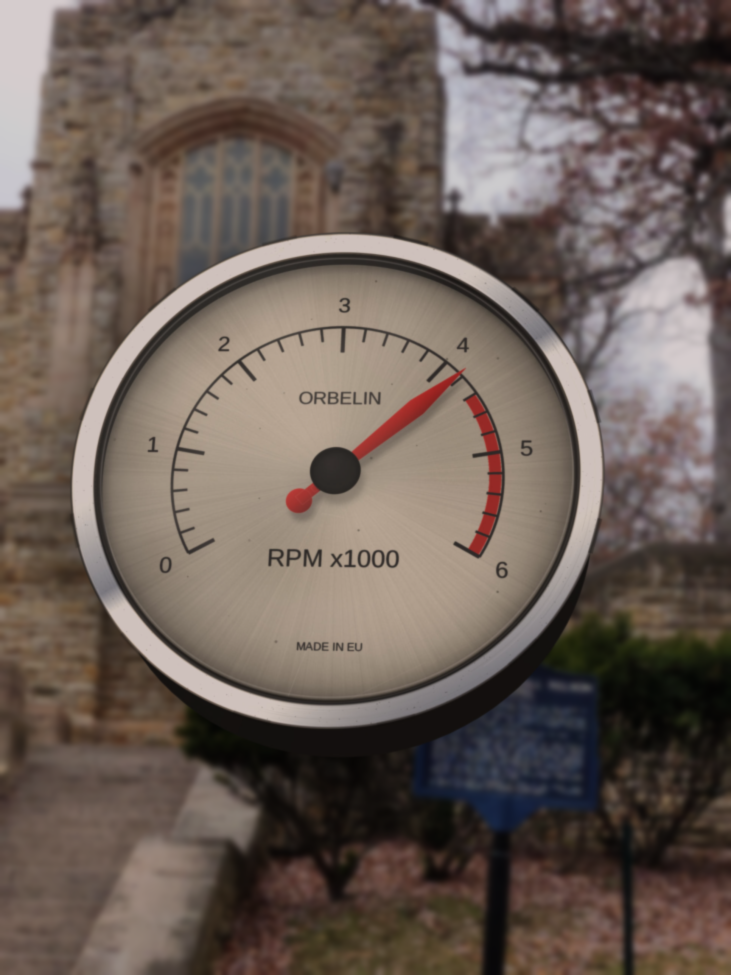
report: 4200 (rpm)
